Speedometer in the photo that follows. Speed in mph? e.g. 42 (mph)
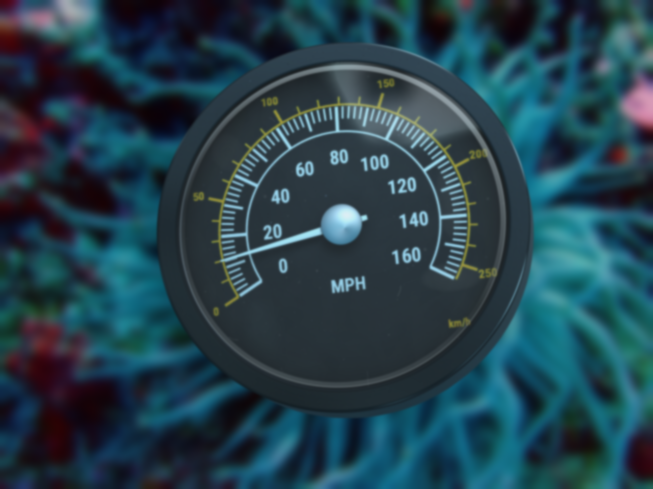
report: 12 (mph)
